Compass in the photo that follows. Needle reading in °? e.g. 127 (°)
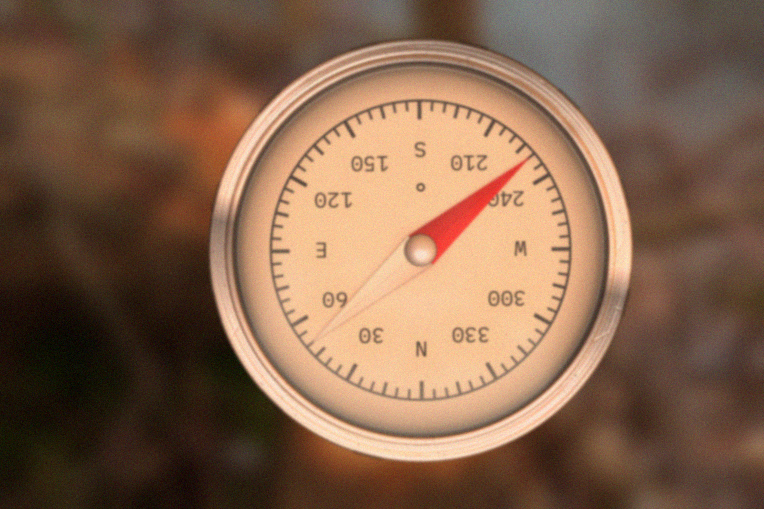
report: 230 (°)
